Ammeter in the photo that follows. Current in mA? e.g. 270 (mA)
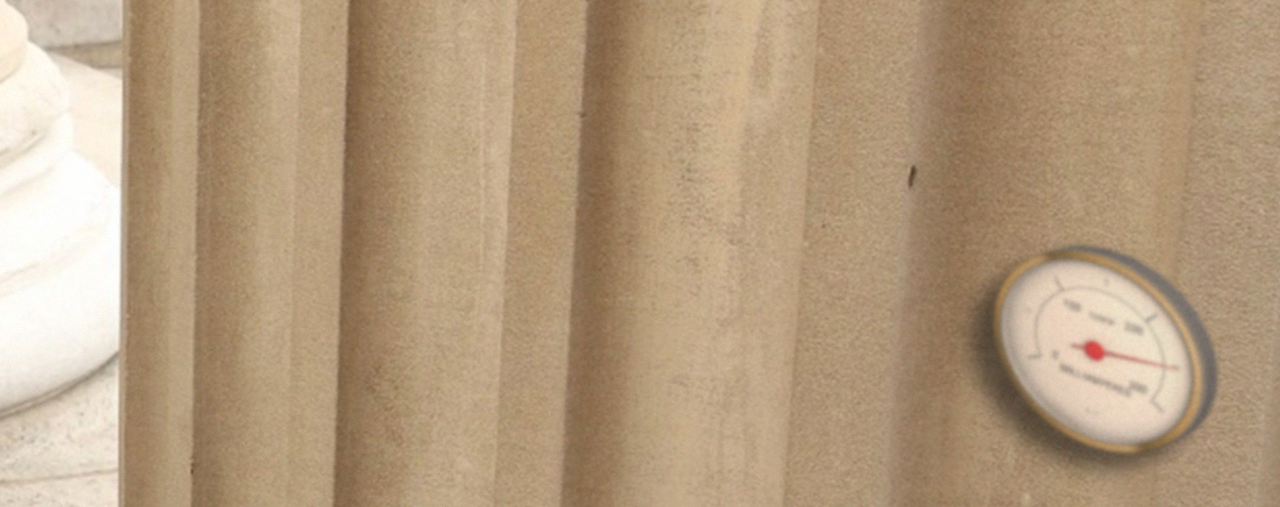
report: 250 (mA)
